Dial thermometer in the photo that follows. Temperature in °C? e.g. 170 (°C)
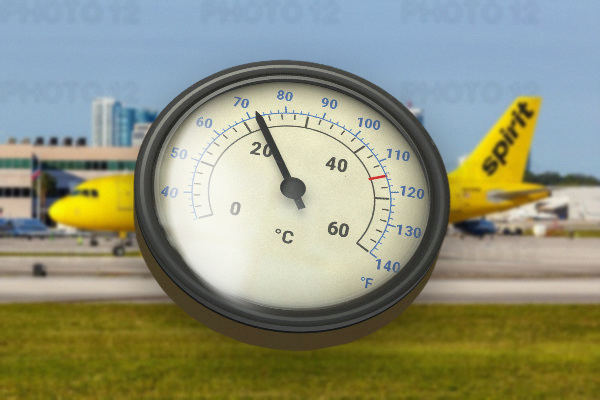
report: 22 (°C)
